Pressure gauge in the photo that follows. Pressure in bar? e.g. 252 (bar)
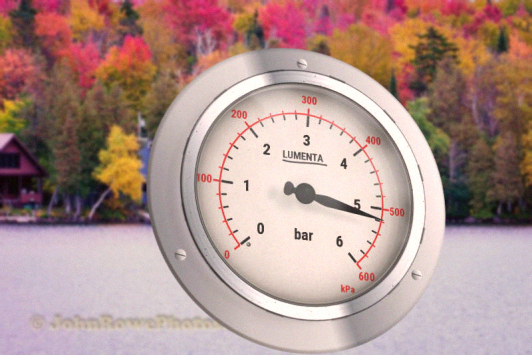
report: 5.2 (bar)
